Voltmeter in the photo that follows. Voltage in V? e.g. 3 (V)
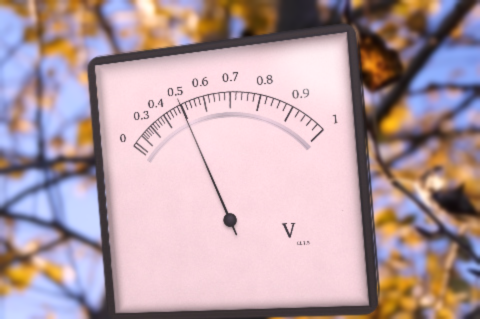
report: 0.5 (V)
